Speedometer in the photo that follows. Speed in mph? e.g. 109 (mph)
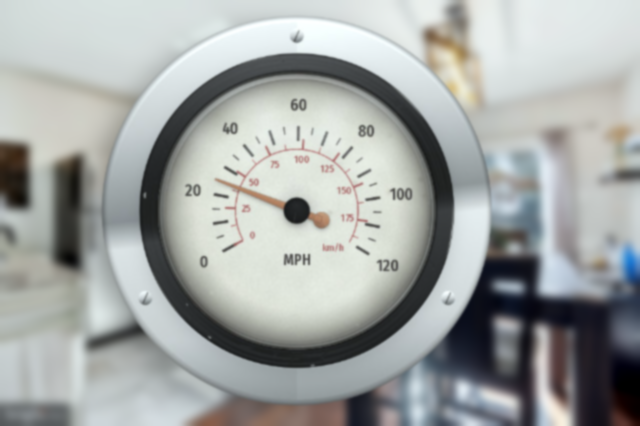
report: 25 (mph)
